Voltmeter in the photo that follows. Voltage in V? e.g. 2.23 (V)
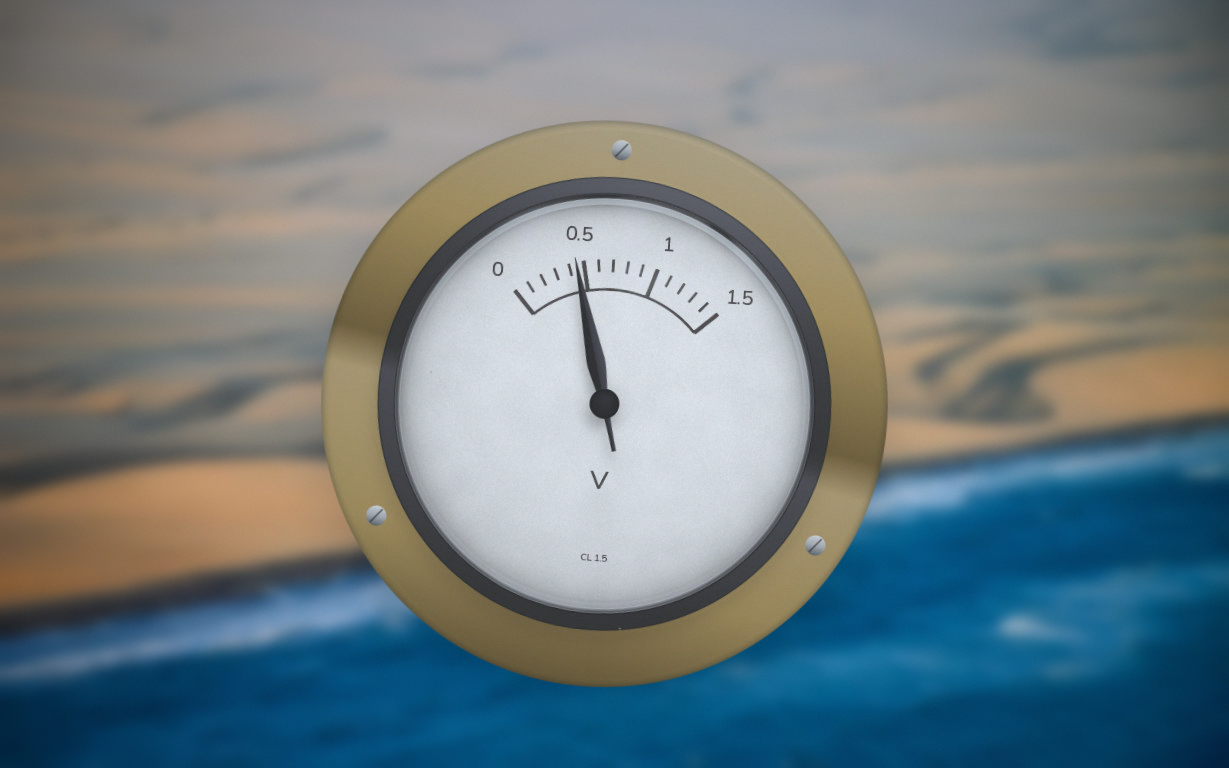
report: 0.45 (V)
